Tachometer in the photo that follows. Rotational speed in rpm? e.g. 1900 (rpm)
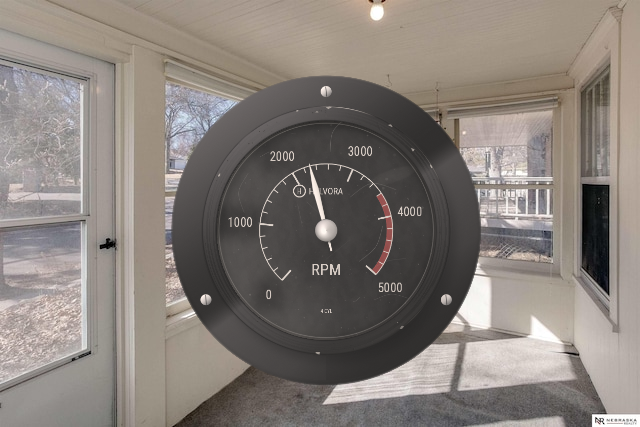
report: 2300 (rpm)
